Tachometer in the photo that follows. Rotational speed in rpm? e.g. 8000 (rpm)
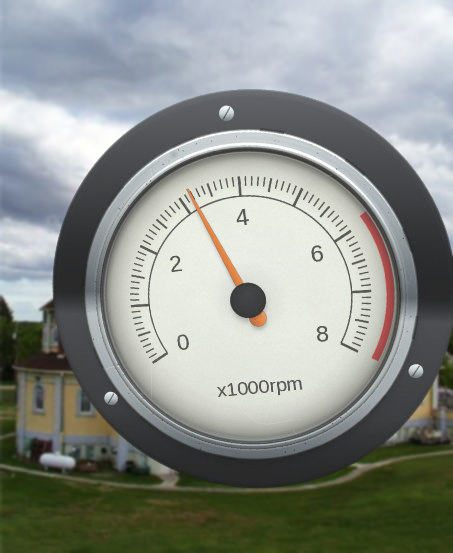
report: 3200 (rpm)
